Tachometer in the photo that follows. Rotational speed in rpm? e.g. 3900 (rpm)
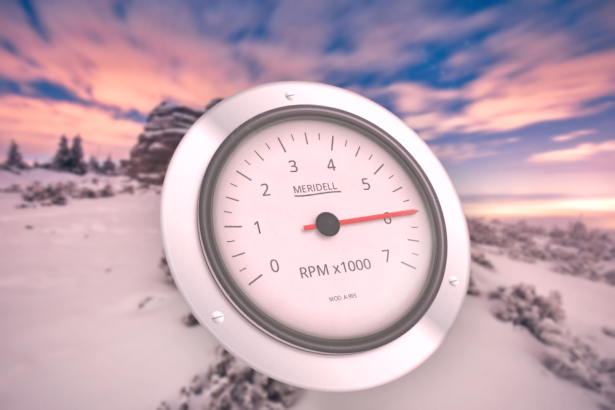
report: 6000 (rpm)
